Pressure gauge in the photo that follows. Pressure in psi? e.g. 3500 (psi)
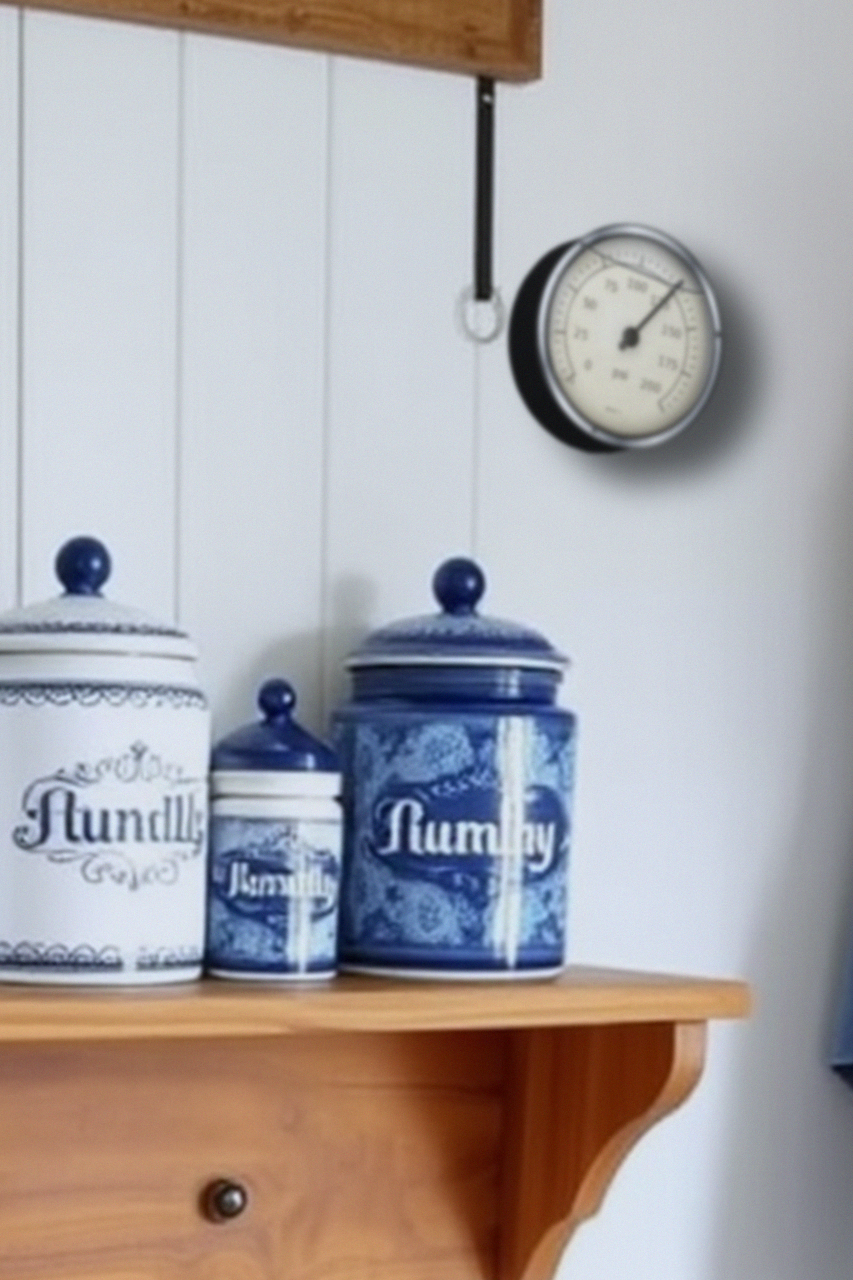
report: 125 (psi)
